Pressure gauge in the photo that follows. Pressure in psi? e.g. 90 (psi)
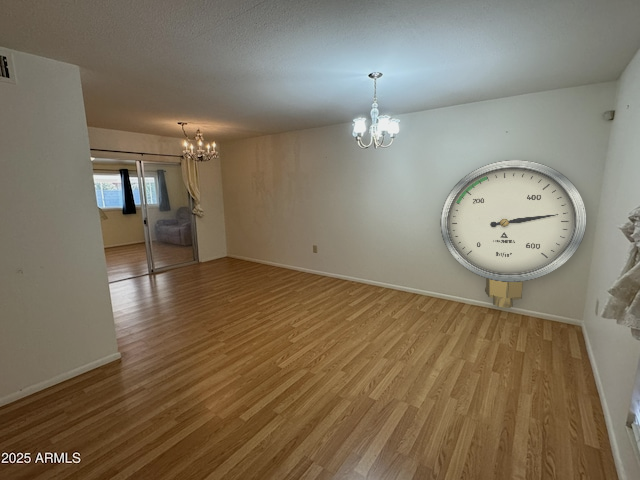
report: 480 (psi)
